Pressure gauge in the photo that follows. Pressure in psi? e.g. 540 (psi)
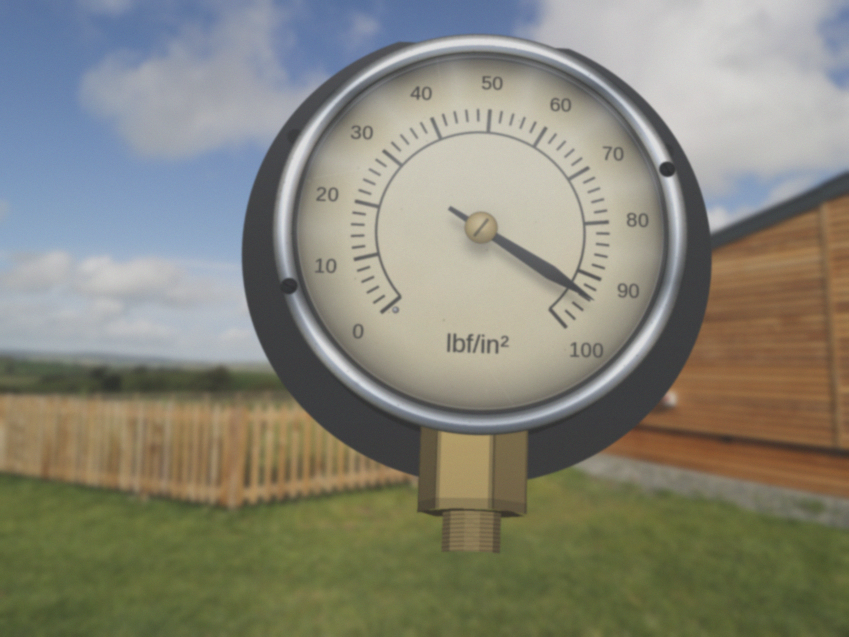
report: 94 (psi)
